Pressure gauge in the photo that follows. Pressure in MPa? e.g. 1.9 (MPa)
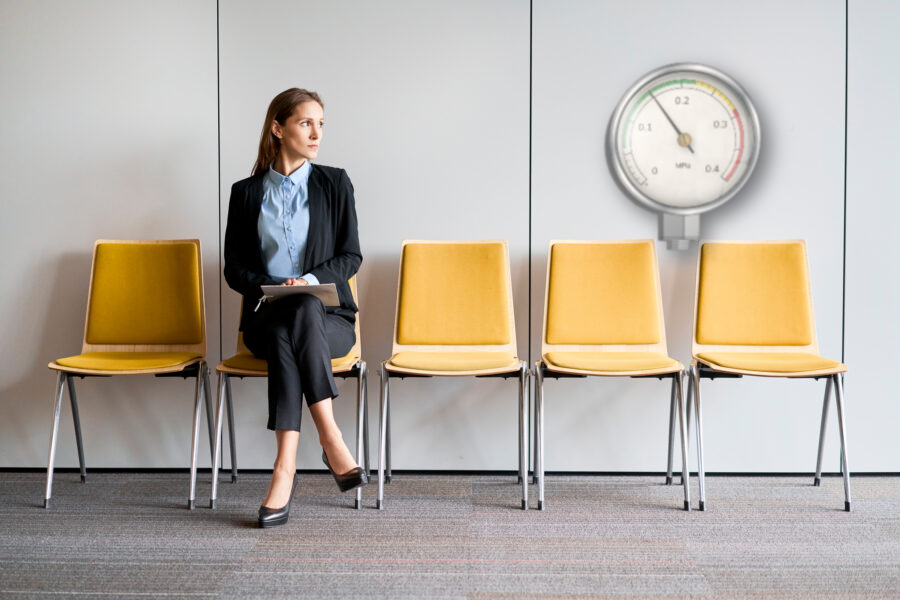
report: 0.15 (MPa)
